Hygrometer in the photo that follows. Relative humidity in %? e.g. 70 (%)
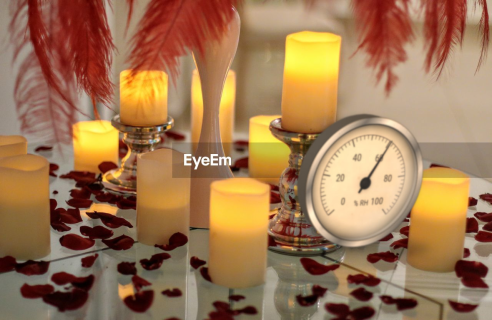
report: 60 (%)
